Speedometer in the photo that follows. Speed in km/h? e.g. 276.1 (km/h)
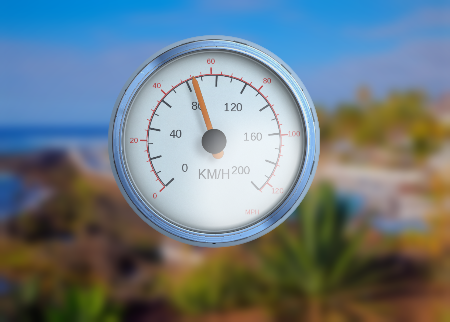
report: 85 (km/h)
